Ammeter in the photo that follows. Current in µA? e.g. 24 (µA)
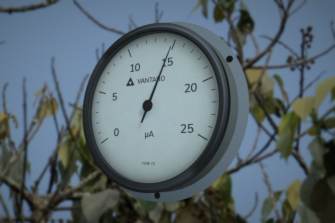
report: 15 (µA)
